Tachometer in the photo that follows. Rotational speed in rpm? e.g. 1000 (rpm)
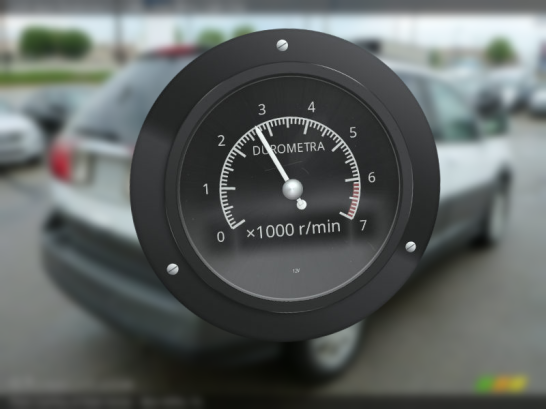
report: 2700 (rpm)
